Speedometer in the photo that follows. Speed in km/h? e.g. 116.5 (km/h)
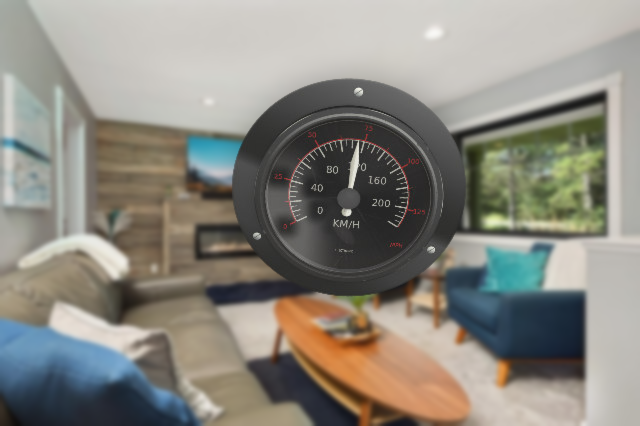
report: 115 (km/h)
